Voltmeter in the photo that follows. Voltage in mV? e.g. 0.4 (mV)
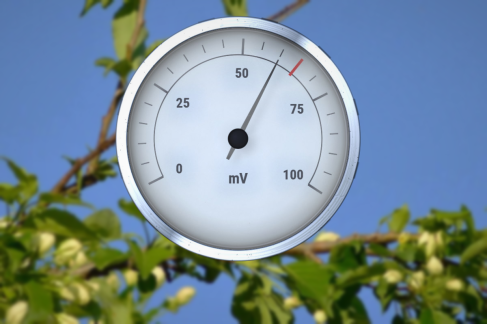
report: 60 (mV)
